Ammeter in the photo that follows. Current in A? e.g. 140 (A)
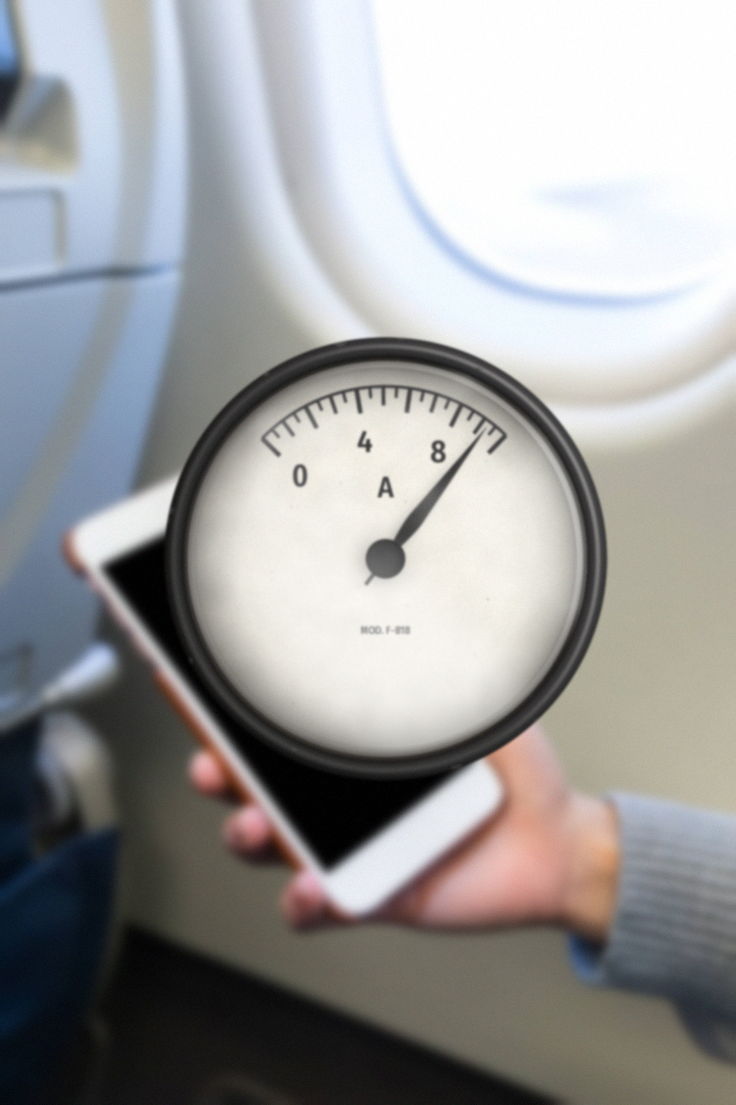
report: 9.25 (A)
